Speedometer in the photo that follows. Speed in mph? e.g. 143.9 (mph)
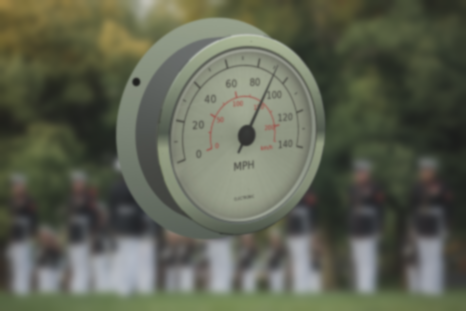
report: 90 (mph)
